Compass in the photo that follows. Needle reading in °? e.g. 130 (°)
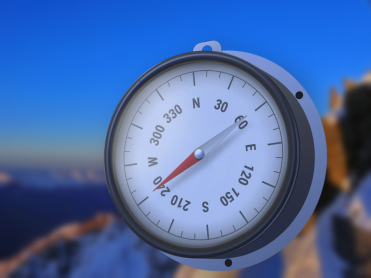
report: 240 (°)
